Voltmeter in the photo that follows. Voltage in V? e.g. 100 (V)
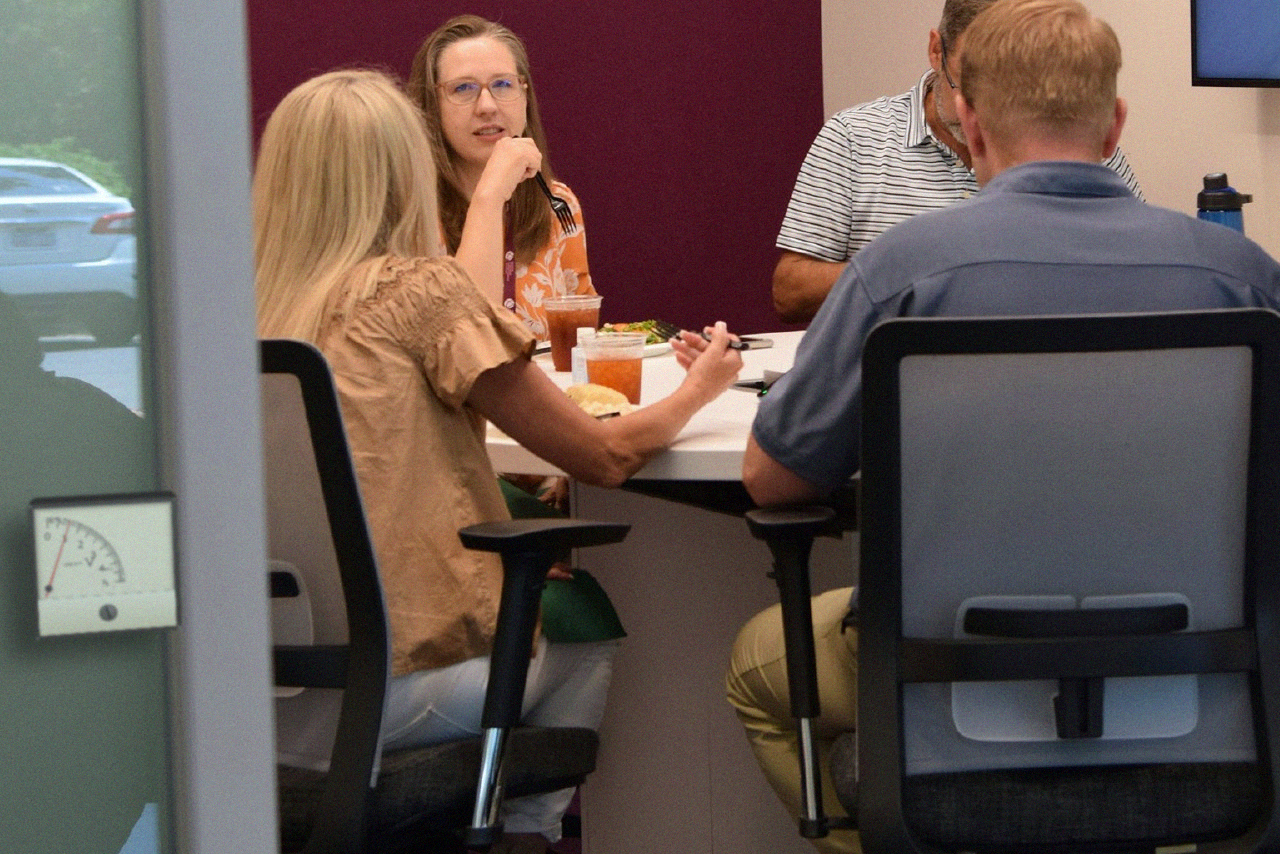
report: 1 (V)
